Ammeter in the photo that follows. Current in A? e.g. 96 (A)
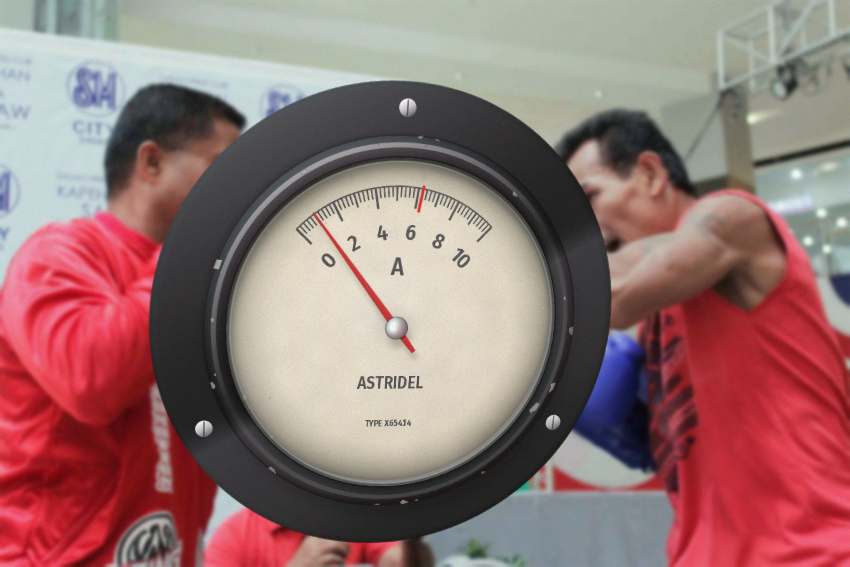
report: 1 (A)
